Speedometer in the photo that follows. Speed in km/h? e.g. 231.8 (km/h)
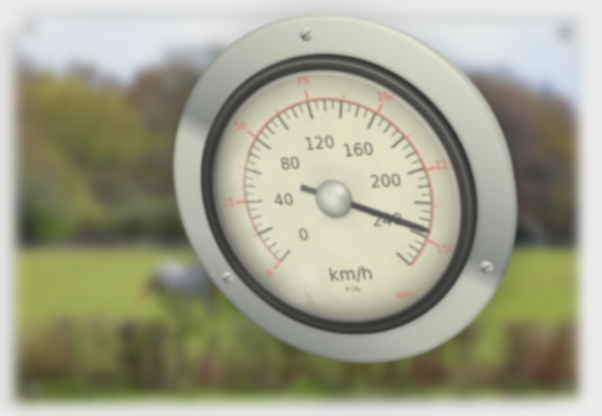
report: 235 (km/h)
